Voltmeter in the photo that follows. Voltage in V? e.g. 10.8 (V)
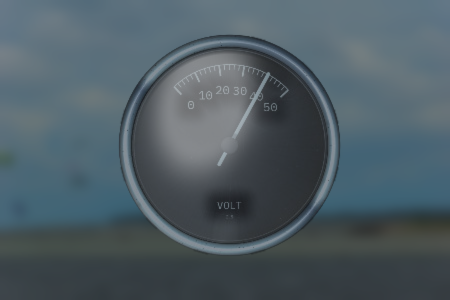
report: 40 (V)
